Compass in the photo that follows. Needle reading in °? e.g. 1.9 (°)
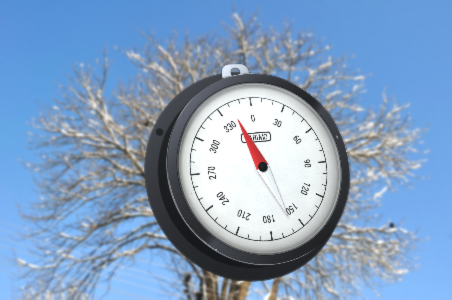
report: 340 (°)
